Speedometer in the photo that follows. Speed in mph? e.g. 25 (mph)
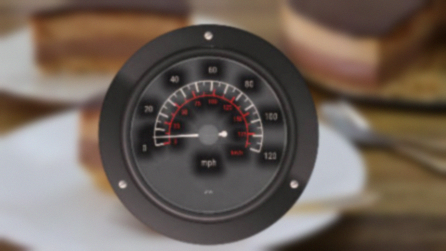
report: 5 (mph)
